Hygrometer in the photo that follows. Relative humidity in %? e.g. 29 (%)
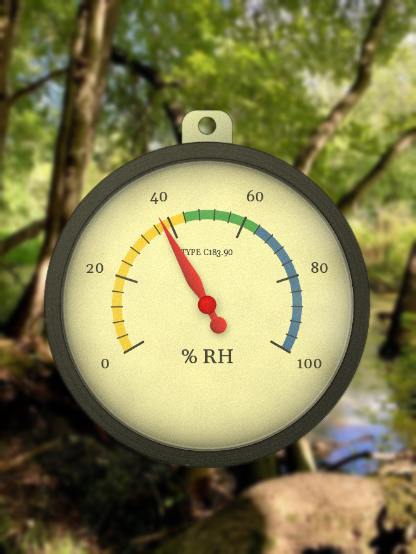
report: 38 (%)
